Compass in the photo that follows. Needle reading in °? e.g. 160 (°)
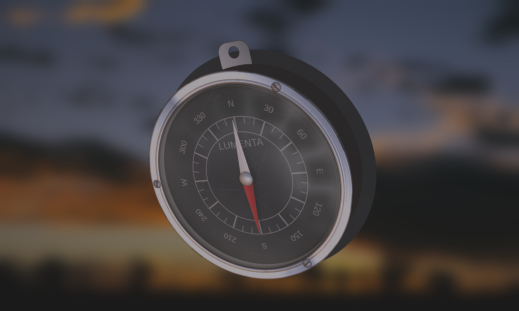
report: 180 (°)
